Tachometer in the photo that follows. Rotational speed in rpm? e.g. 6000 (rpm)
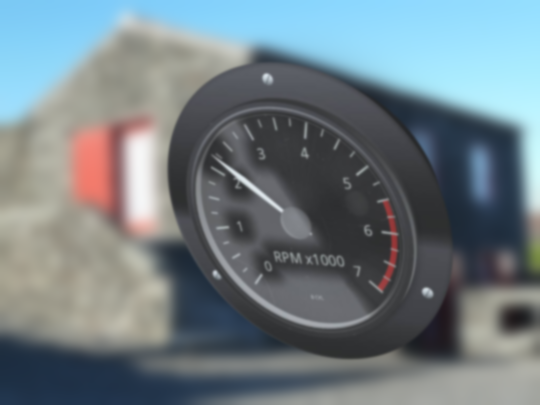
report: 2250 (rpm)
